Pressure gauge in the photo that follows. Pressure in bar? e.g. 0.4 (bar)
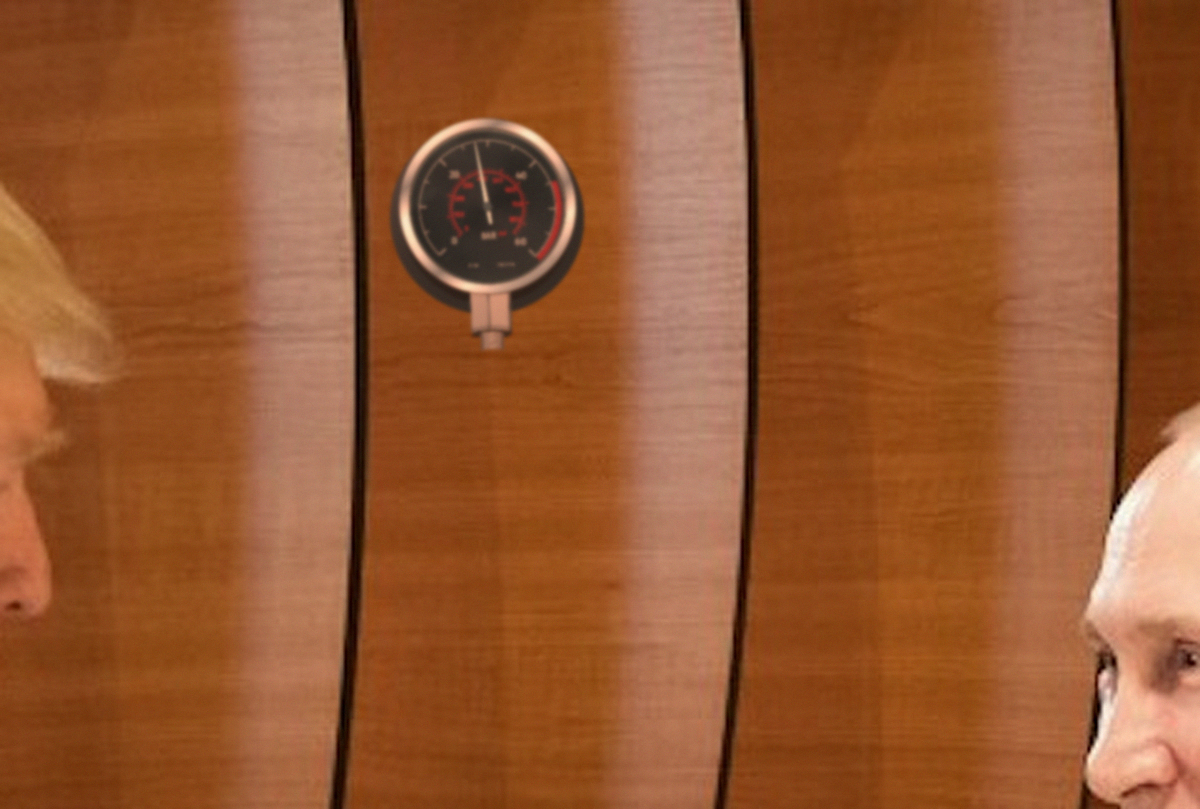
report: 27.5 (bar)
